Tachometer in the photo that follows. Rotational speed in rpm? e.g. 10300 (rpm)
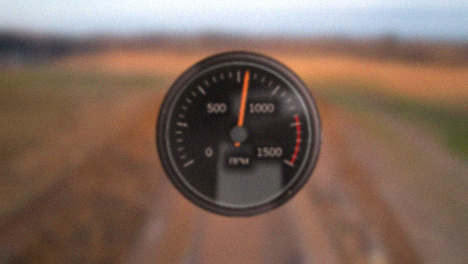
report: 800 (rpm)
